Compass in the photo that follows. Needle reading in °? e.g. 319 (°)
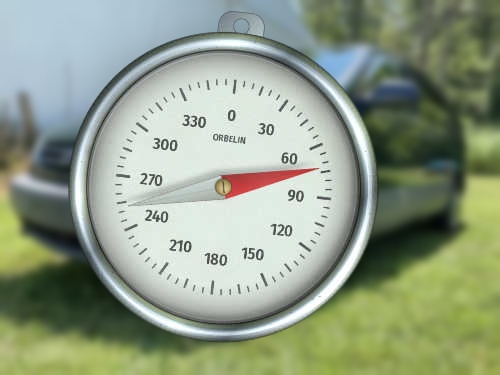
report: 72.5 (°)
